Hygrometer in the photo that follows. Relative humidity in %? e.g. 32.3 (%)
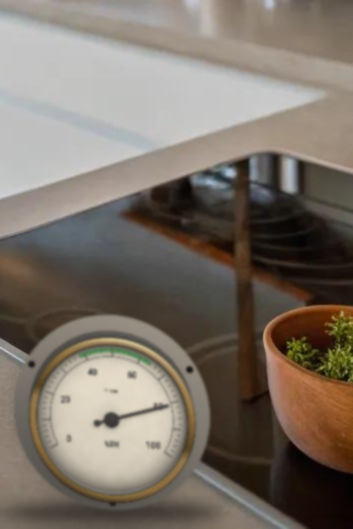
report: 80 (%)
